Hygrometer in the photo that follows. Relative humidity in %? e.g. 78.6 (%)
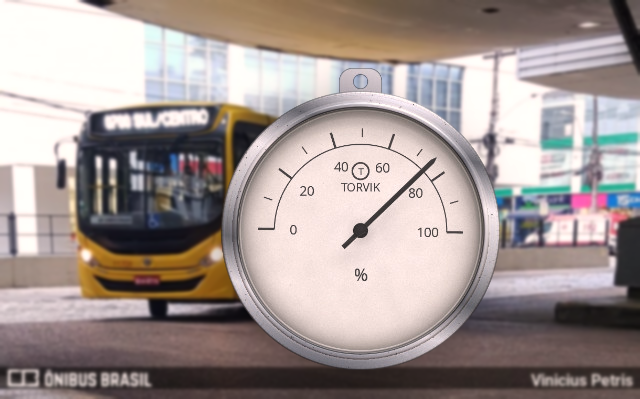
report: 75 (%)
